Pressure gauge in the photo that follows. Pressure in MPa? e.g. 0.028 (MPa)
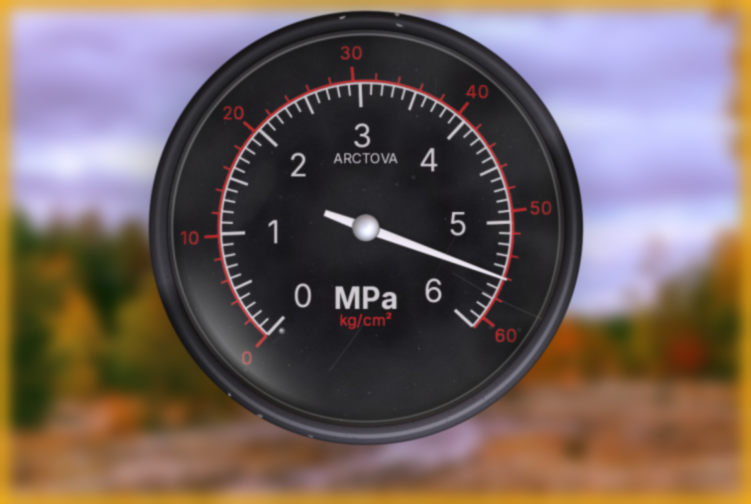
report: 5.5 (MPa)
